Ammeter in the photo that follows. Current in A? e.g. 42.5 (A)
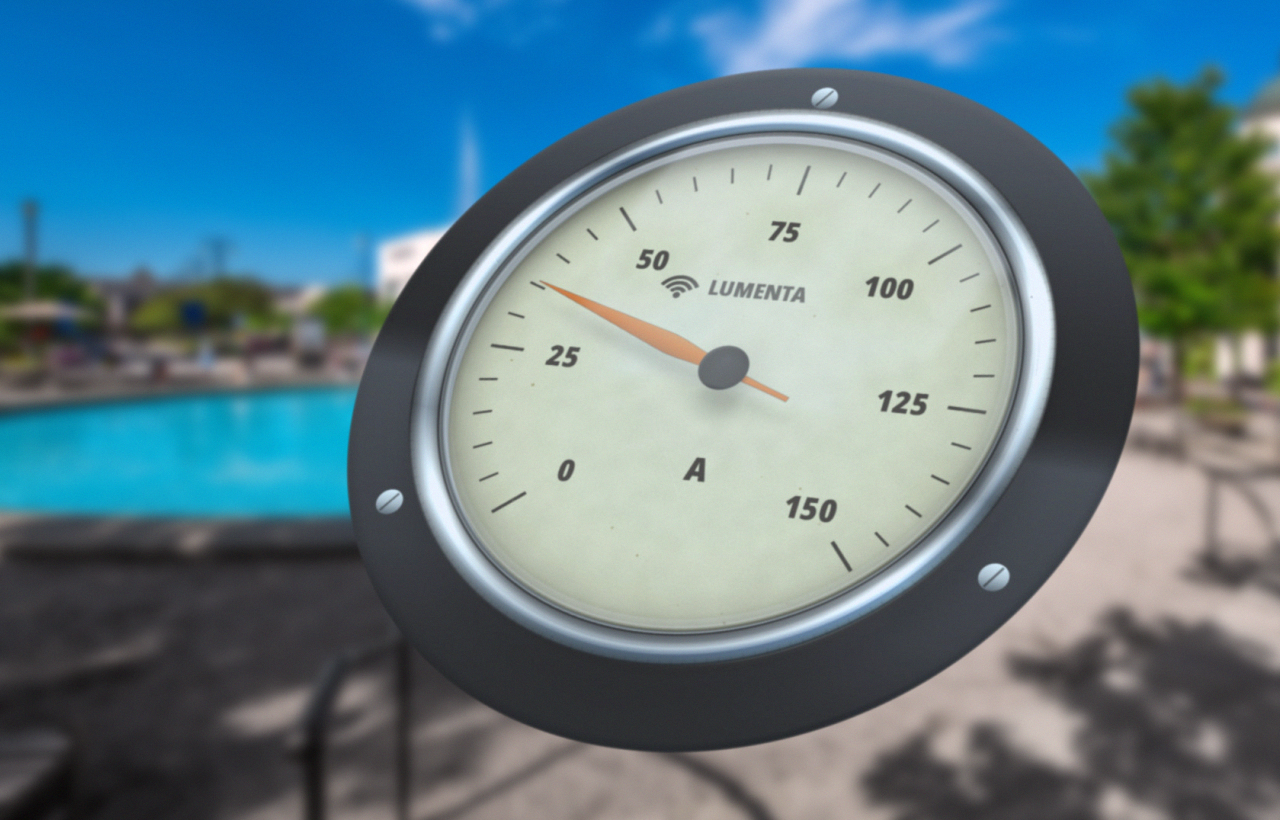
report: 35 (A)
